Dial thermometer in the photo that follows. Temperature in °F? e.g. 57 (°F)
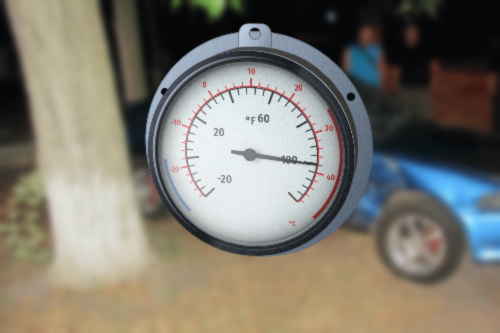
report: 100 (°F)
